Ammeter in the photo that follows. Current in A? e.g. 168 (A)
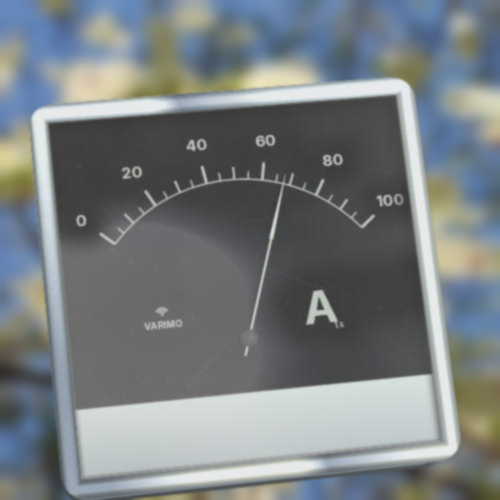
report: 67.5 (A)
